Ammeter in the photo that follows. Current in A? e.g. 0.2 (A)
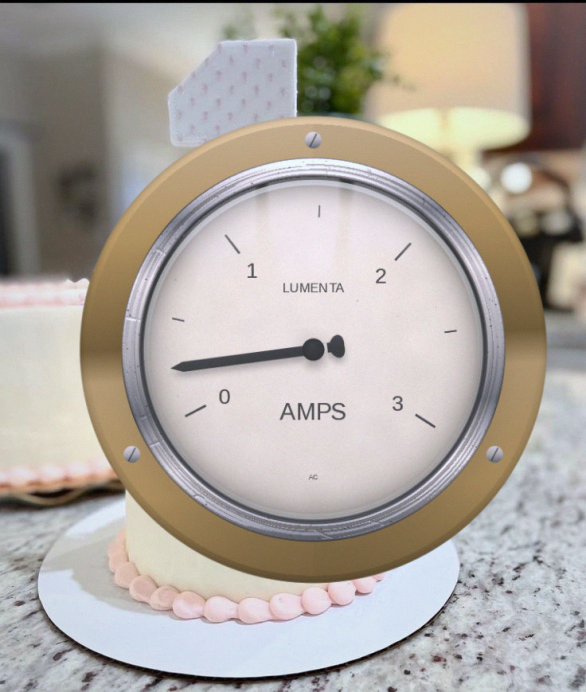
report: 0.25 (A)
